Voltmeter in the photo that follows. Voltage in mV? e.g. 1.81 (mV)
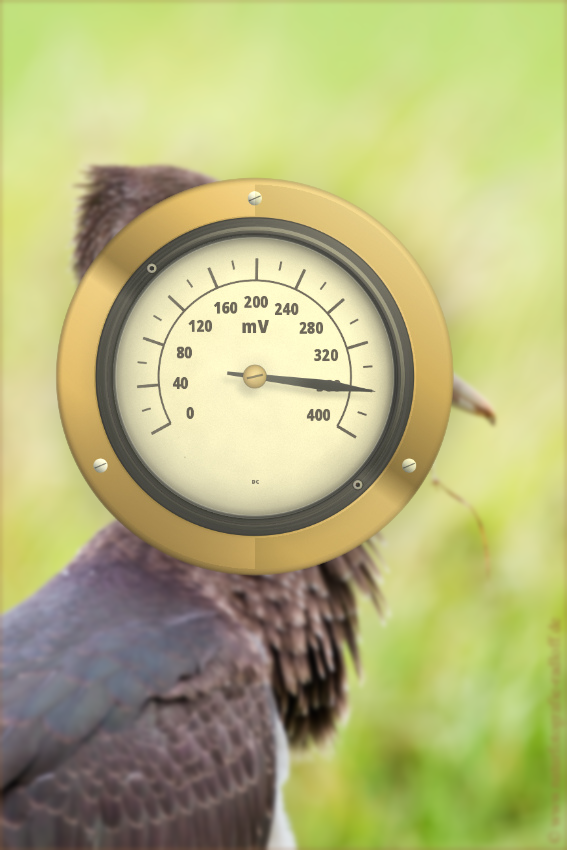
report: 360 (mV)
